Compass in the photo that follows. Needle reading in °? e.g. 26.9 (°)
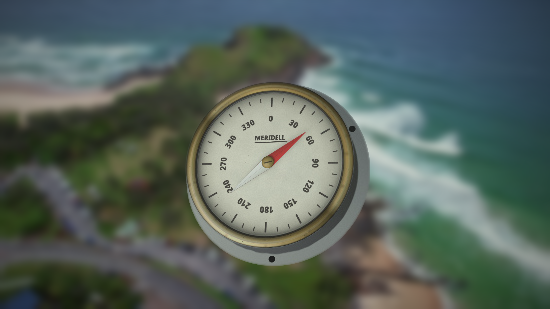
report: 50 (°)
